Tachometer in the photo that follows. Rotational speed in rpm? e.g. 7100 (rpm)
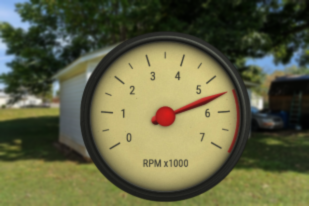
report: 5500 (rpm)
